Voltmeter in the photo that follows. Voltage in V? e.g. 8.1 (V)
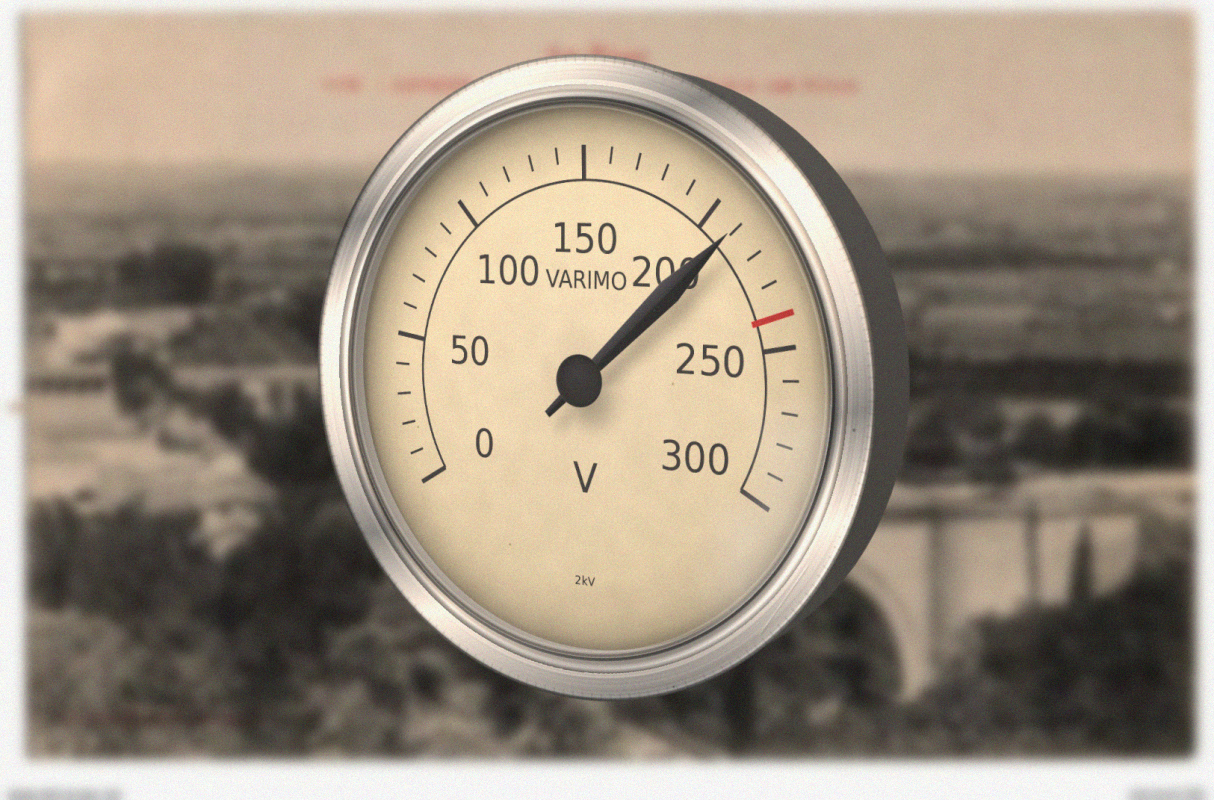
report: 210 (V)
